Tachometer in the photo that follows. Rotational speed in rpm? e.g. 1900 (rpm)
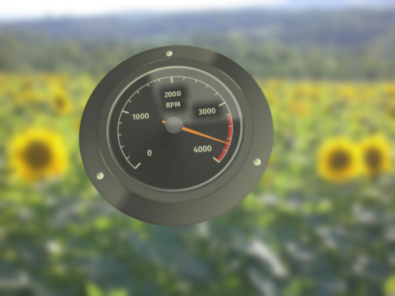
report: 3700 (rpm)
